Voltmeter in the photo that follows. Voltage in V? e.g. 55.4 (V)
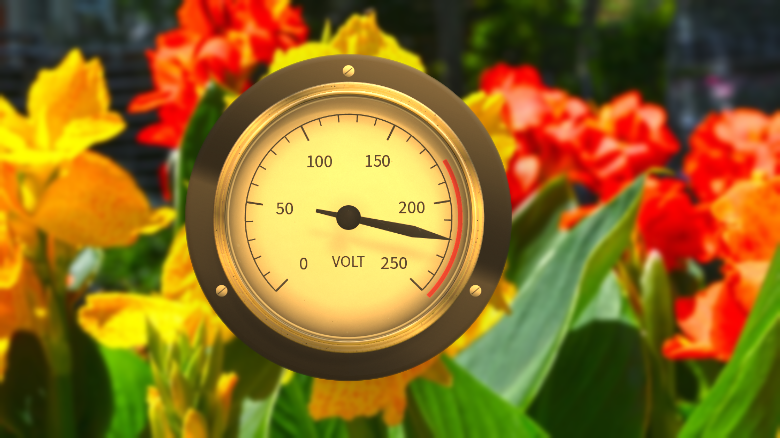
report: 220 (V)
